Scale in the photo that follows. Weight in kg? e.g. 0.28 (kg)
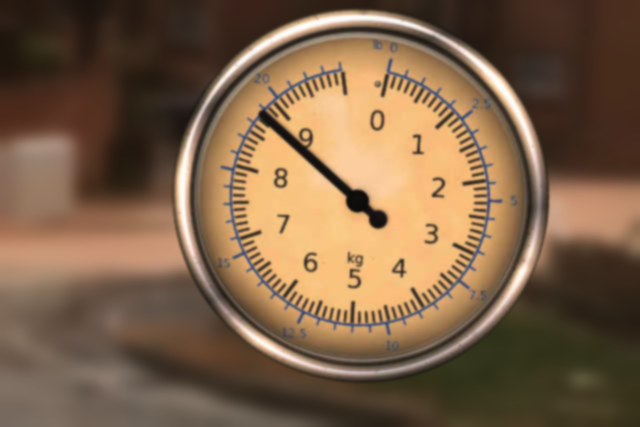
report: 8.8 (kg)
